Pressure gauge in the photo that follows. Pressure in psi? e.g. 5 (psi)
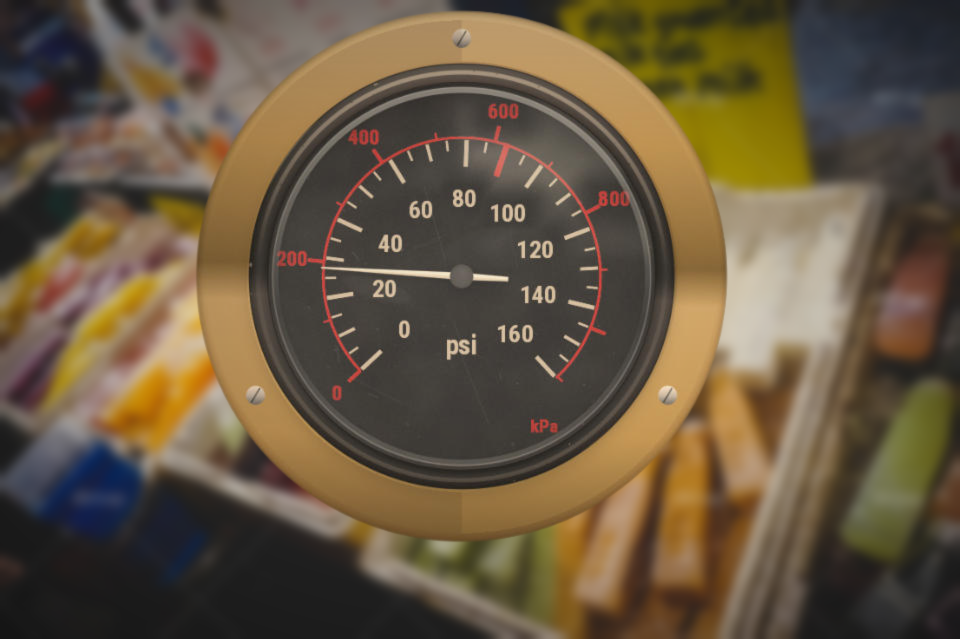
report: 27.5 (psi)
